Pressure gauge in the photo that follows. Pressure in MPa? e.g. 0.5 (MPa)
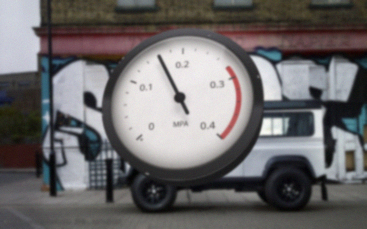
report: 0.16 (MPa)
